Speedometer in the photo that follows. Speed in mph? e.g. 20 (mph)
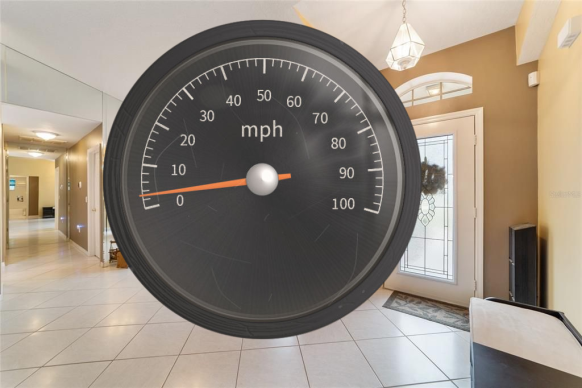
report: 3 (mph)
